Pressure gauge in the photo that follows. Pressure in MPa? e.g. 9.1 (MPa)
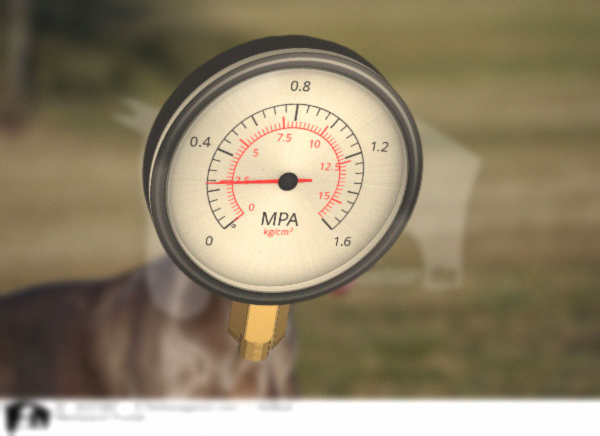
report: 0.25 (MPa)
